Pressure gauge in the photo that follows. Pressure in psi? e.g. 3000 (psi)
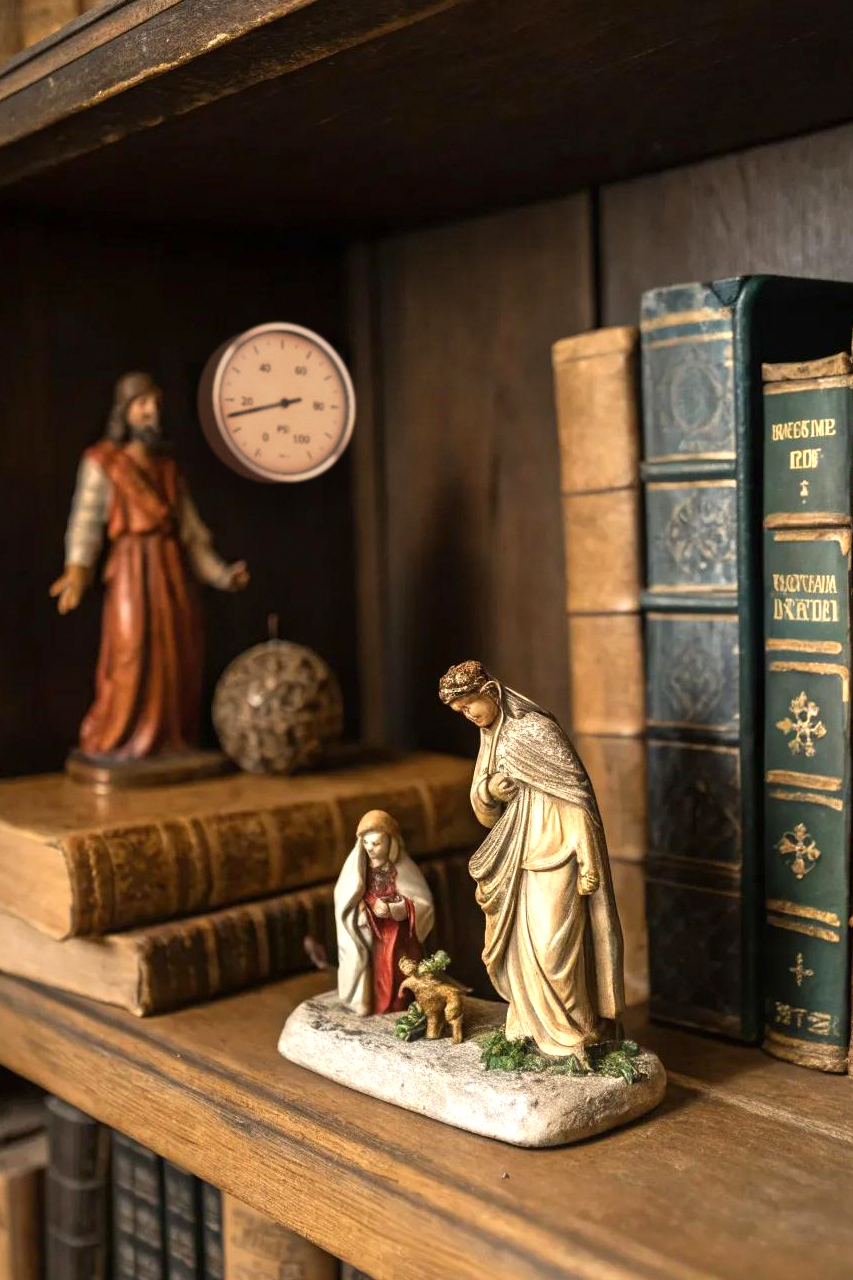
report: 15 (psi)
